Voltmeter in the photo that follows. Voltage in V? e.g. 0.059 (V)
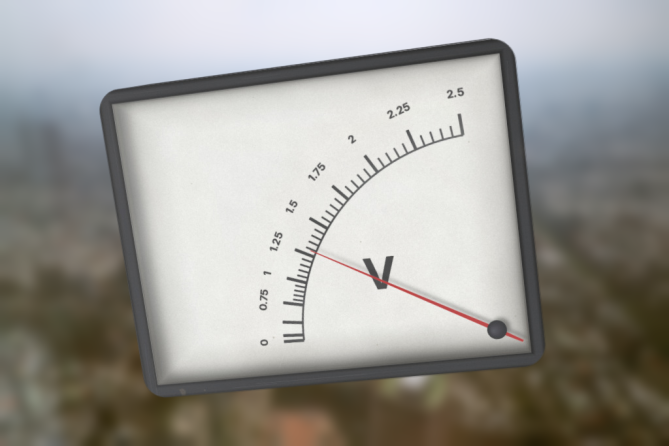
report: 1.3 (V)
